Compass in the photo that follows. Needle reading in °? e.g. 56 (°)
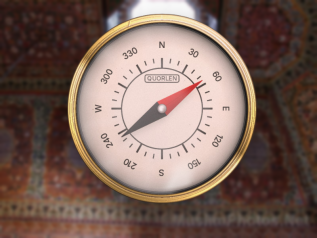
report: 55 (°)
